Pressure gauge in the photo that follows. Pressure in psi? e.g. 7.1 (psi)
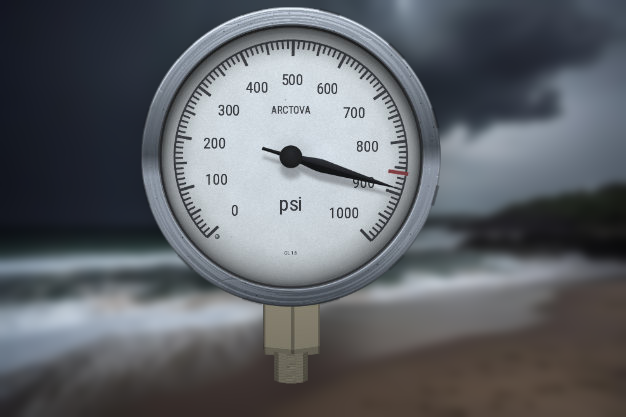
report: 890 (psi)
